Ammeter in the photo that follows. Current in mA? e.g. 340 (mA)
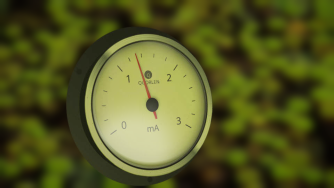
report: 1.3 (mA)
